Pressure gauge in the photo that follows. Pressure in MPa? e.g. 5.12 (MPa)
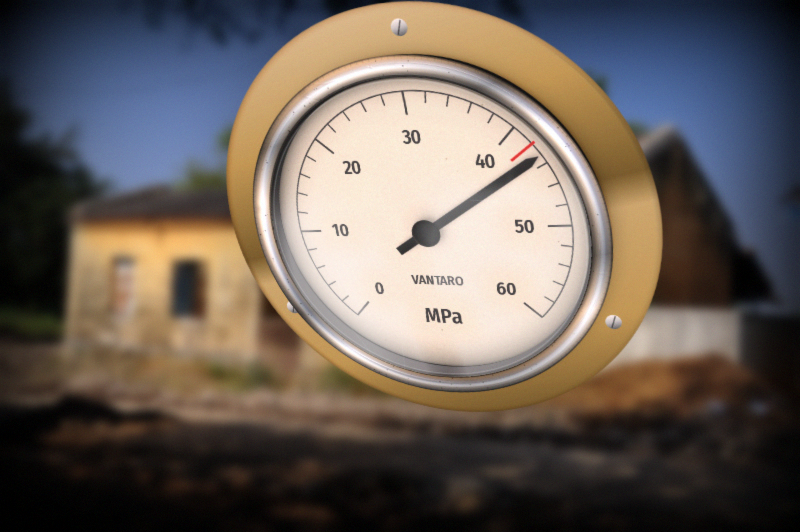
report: 43 (MPa)
